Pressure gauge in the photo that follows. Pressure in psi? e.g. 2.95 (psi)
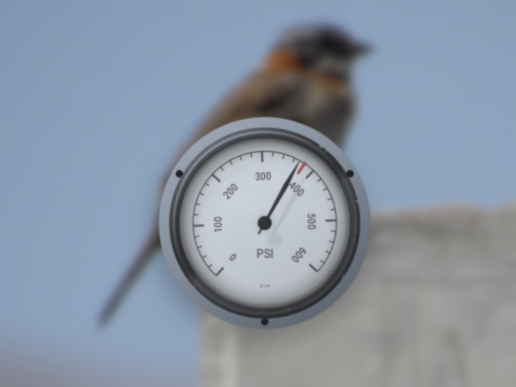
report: 370 (psi)
